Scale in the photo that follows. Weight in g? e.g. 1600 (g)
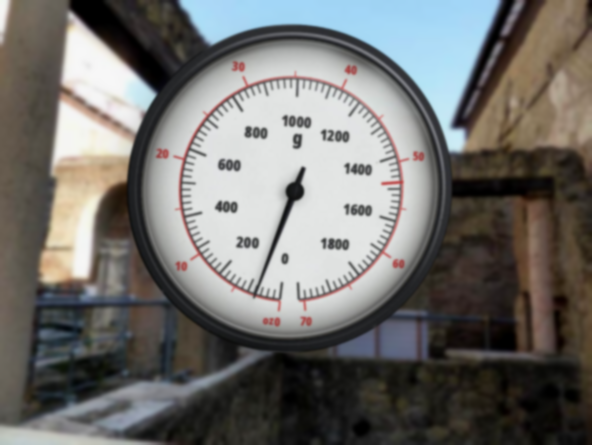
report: 80 (g)
